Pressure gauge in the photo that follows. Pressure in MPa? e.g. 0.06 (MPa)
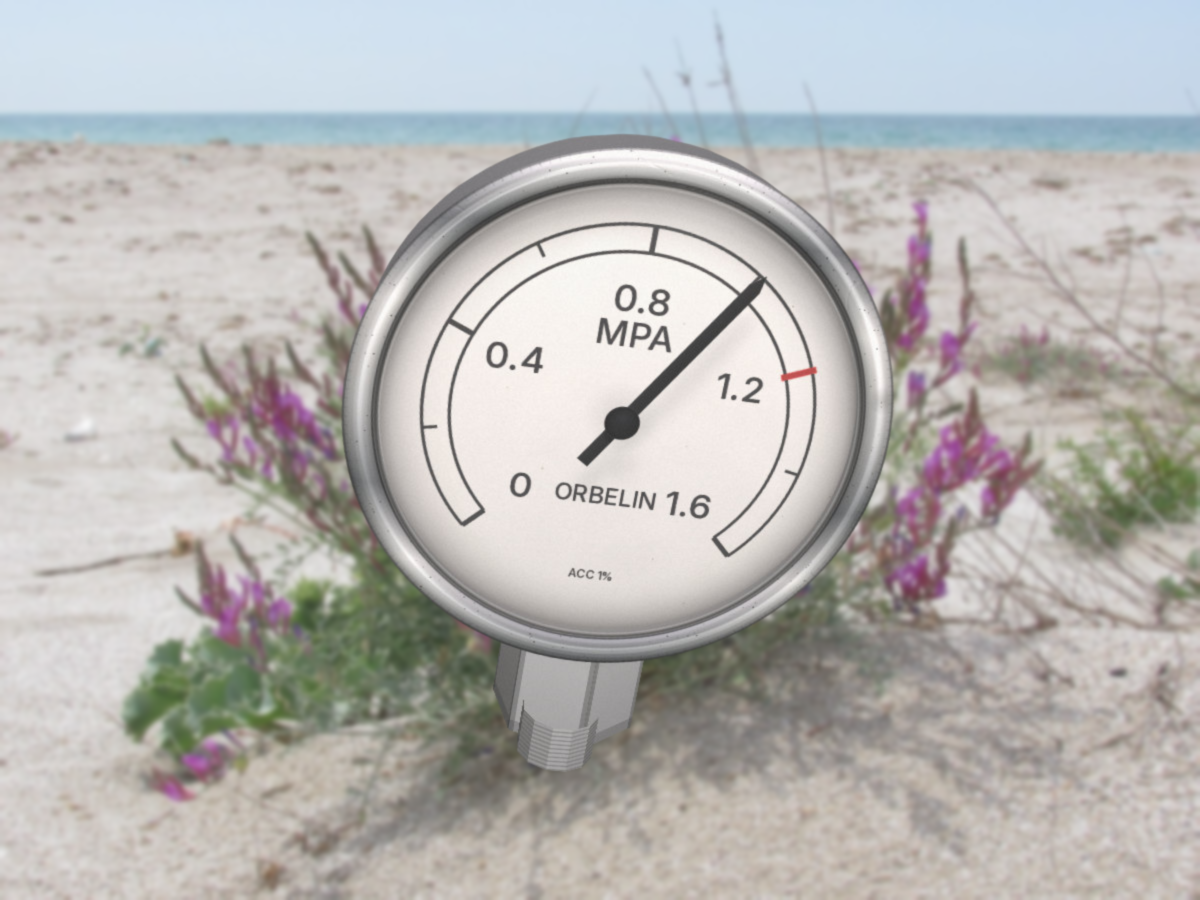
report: 1 (MPa)
